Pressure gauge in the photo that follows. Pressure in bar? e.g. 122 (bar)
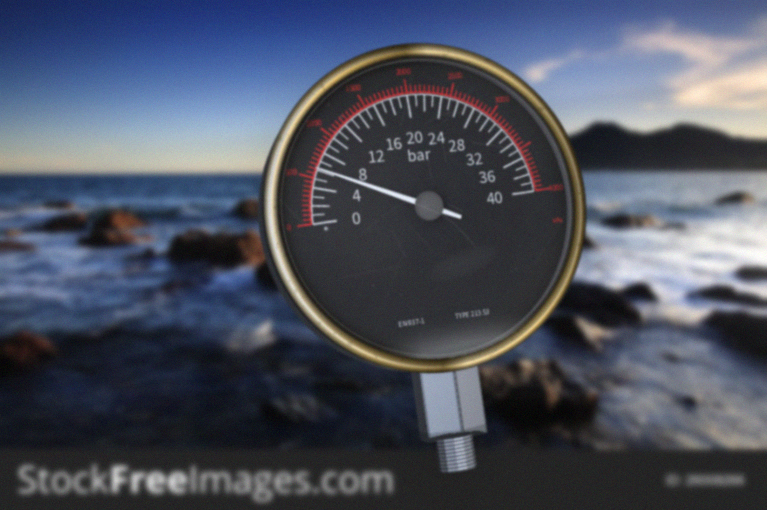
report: 6 (bar)
